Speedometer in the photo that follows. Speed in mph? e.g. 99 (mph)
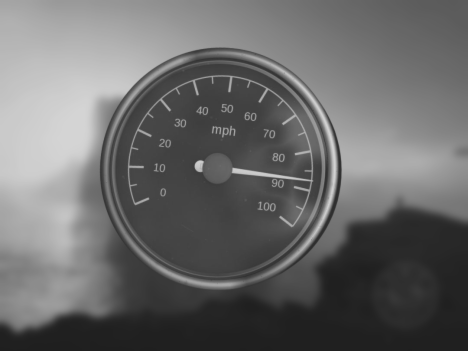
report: 87.5 (mph)
